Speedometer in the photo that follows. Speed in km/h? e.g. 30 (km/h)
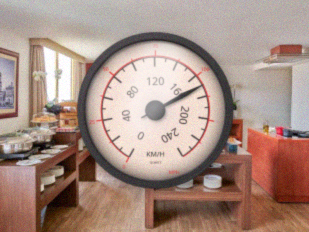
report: 170 (km/h)
